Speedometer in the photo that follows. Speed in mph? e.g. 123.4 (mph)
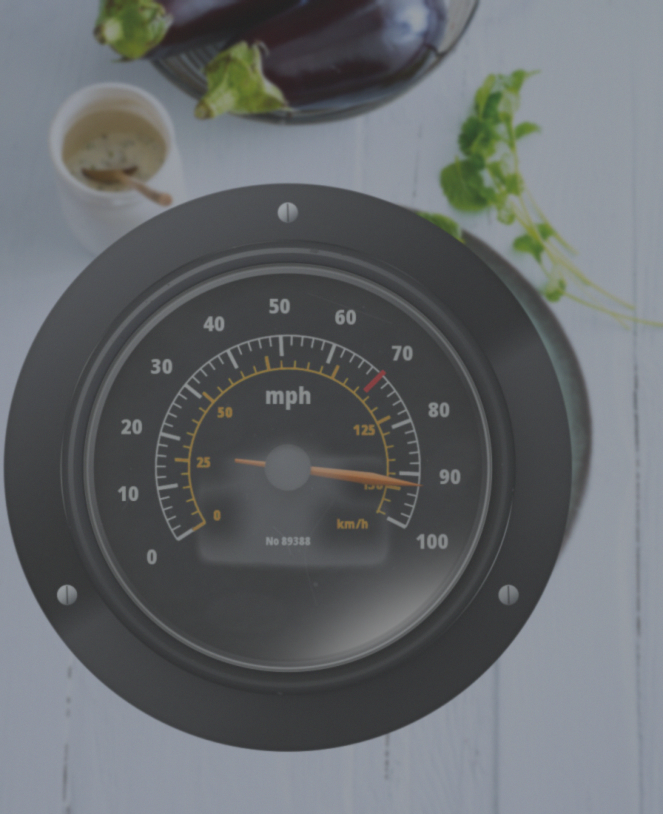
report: 92 (mph)
